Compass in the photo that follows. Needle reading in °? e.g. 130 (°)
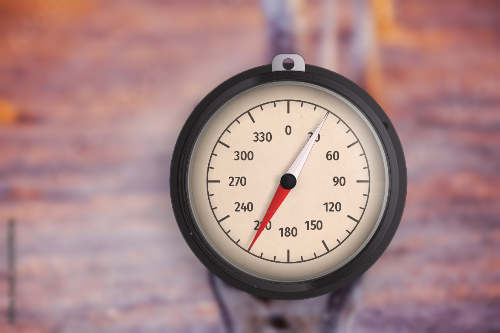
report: 210 (°)
